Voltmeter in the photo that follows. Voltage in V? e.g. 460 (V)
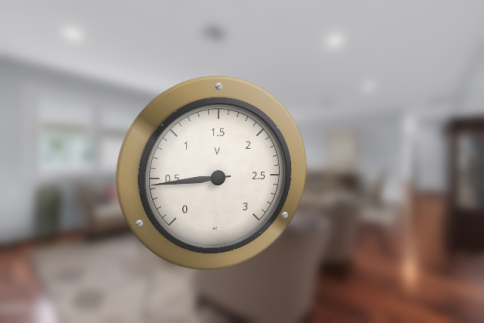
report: 0.45 (V)
